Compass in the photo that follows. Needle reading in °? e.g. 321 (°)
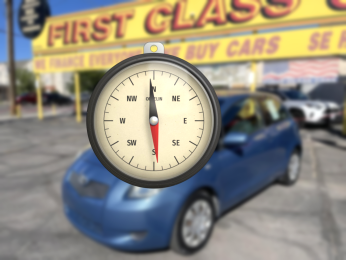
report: 175 (°)
